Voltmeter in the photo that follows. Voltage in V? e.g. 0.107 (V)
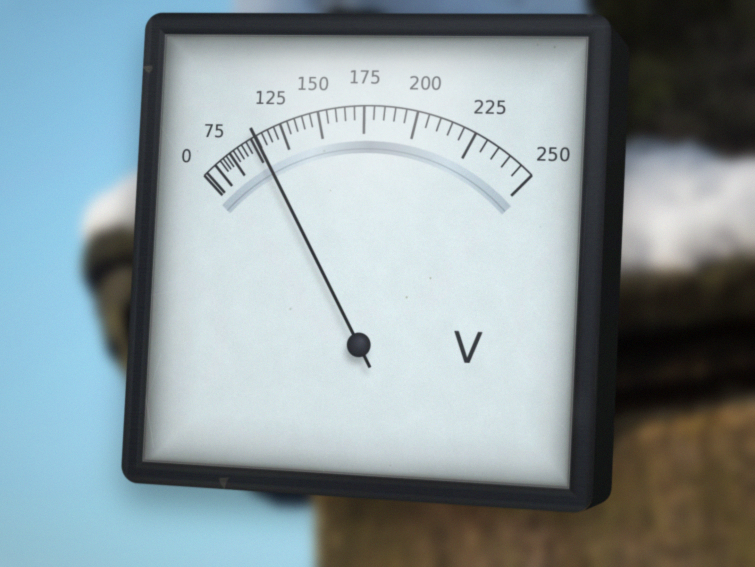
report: 105 (V)
